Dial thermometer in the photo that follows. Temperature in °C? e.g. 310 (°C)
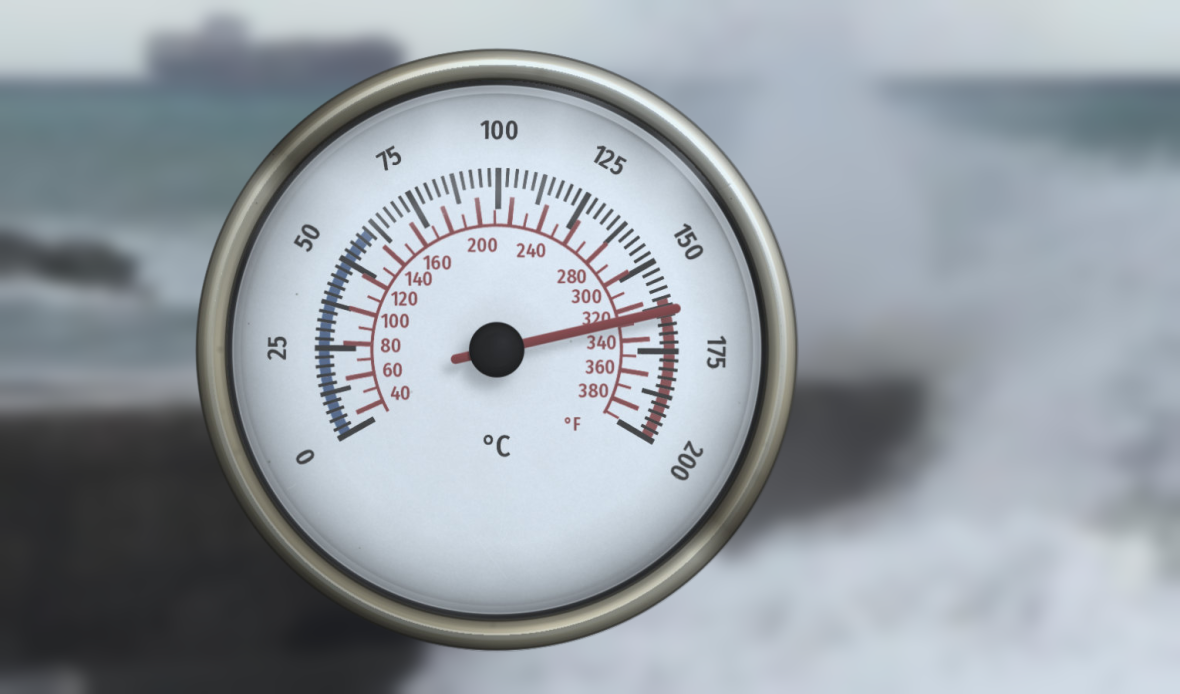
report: 163.75 (°C)
